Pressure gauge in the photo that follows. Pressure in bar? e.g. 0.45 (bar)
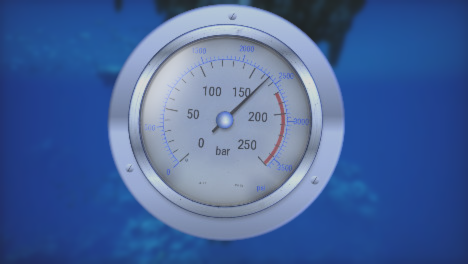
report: 165 (bar)
